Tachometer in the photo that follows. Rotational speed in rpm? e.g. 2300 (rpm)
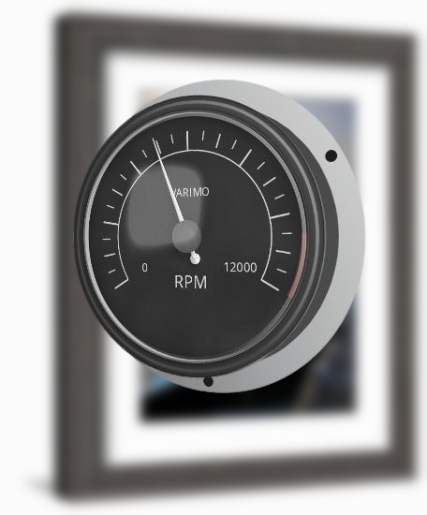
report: 5000 (rpm)
